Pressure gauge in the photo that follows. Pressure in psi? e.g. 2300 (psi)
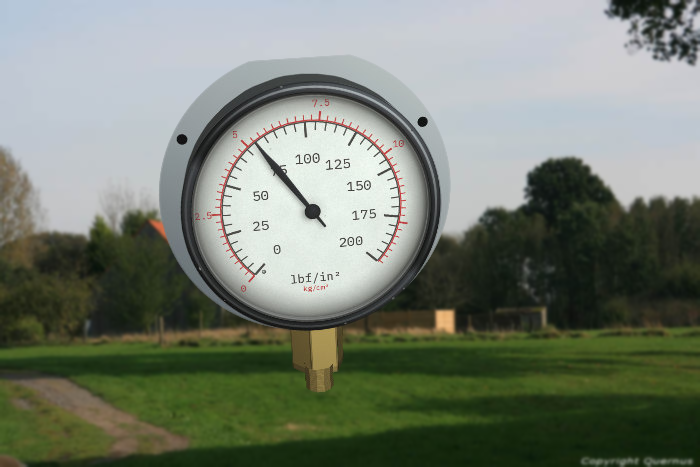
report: 75 (psi)
